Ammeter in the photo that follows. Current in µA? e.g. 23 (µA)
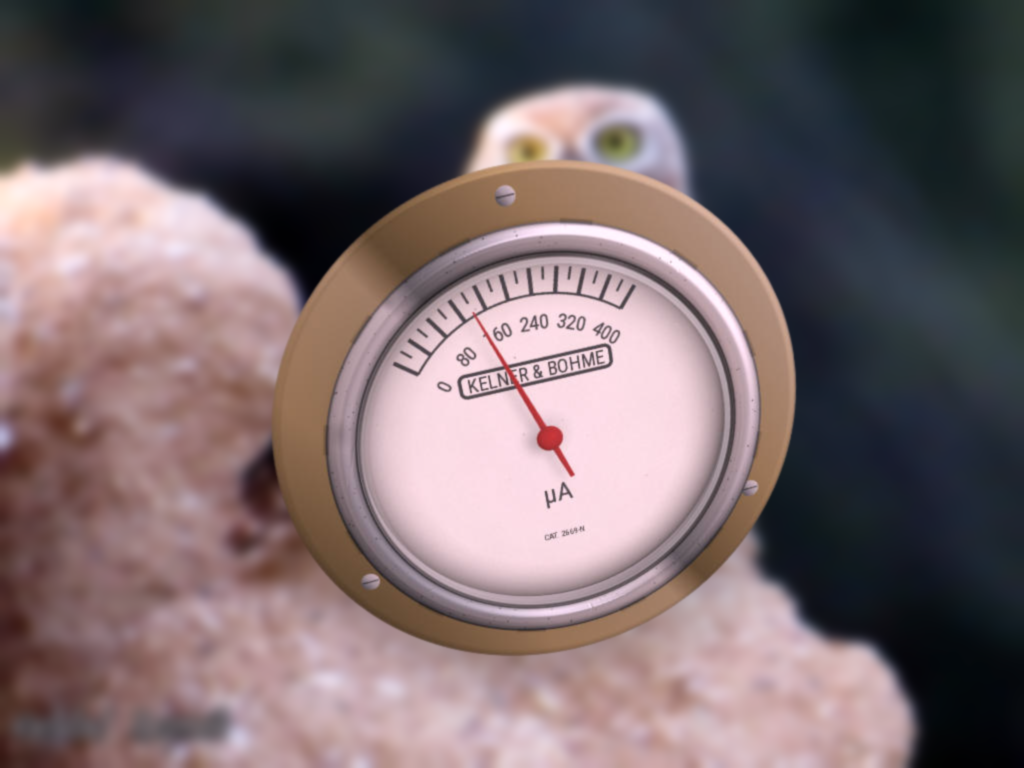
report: 140 (µA)
